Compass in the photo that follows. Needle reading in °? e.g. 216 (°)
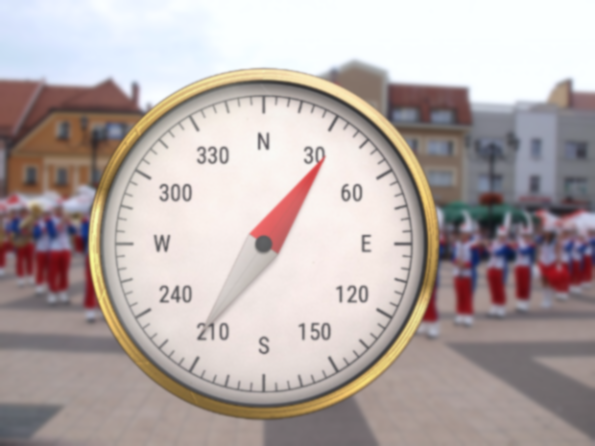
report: 35 (°)
